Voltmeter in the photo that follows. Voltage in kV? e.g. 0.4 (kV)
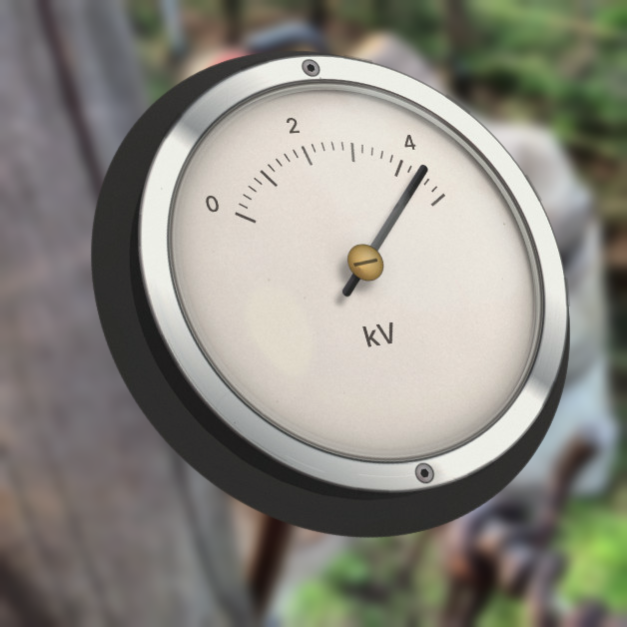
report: 4.4 (kV)
